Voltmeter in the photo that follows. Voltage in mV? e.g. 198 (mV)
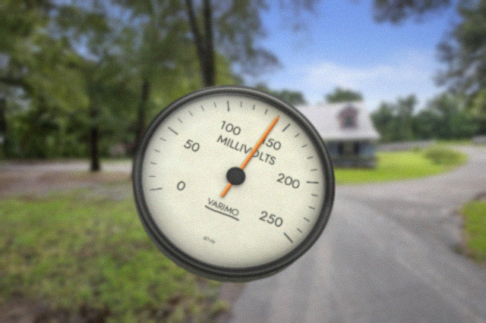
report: 140 (mV)
